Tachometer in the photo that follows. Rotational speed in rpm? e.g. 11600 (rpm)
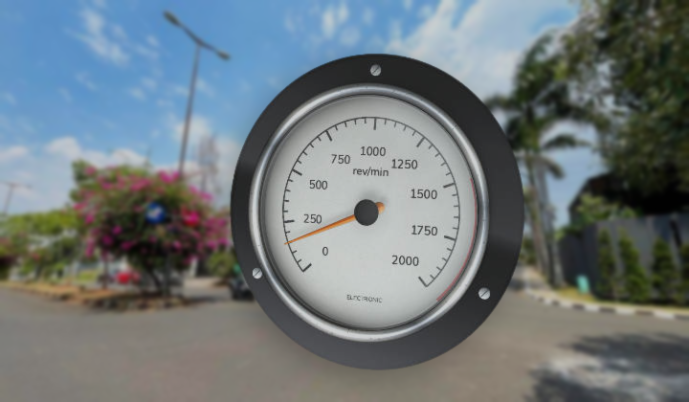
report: 150 (rpm)
